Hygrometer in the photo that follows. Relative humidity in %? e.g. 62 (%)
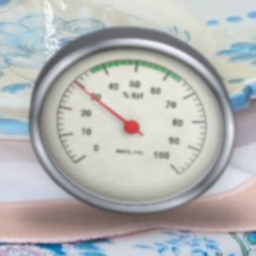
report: 30 (%)
